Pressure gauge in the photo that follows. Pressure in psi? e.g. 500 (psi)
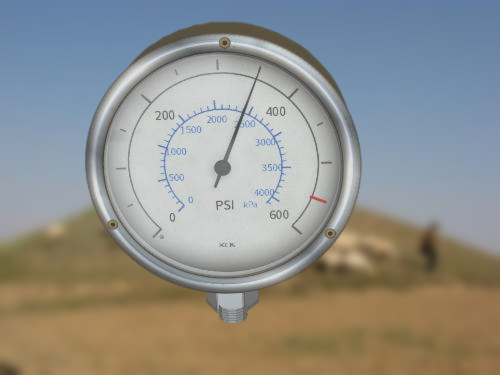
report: 350 (psi)
